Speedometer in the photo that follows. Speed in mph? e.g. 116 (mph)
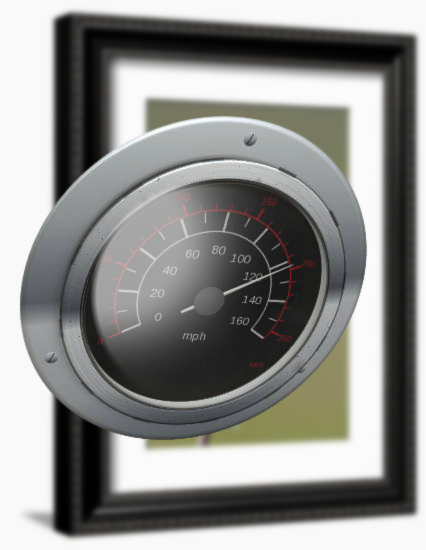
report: 120 (mph)
